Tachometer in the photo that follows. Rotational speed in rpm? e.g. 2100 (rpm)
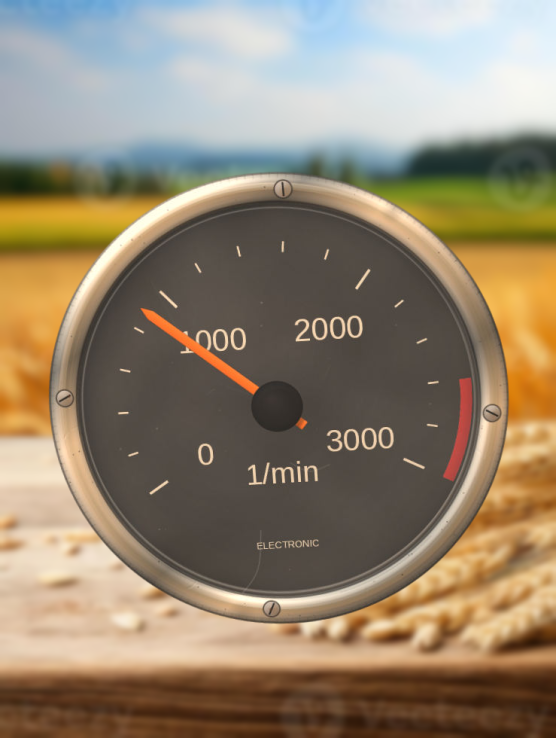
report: 900 (rpm)
